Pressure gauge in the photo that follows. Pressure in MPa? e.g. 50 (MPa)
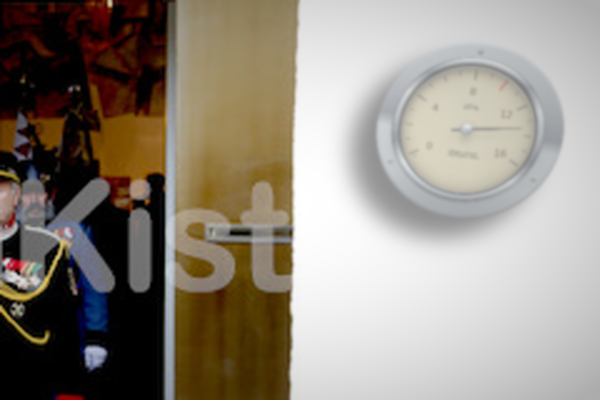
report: 13.5 (MPa)
